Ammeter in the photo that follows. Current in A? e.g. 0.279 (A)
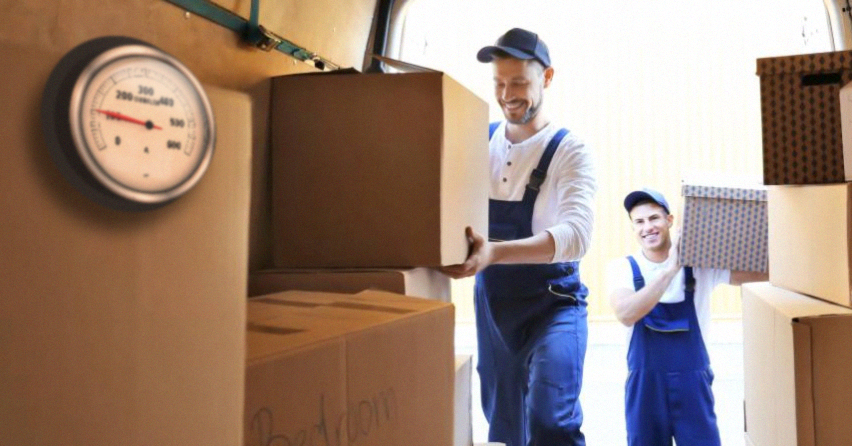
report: 100 (A)
